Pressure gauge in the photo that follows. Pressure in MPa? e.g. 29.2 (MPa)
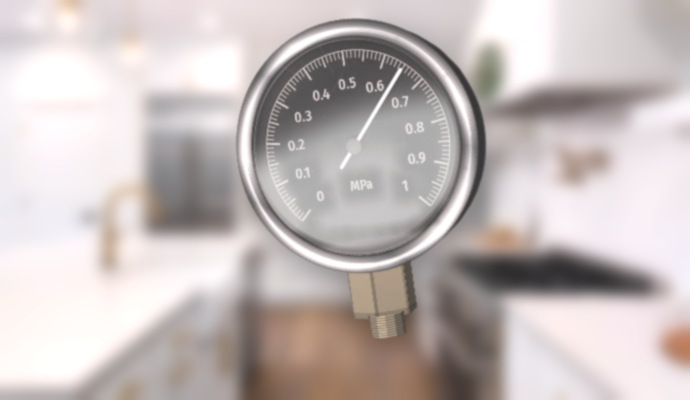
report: 0.65 (MPa)
